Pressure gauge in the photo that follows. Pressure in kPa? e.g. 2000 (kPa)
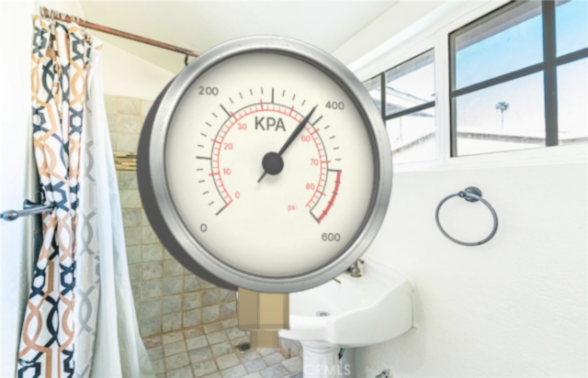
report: 380 (kPa)
